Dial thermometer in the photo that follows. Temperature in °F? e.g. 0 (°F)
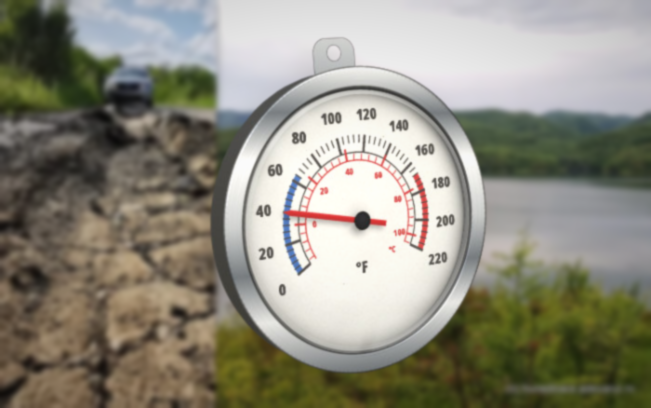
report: 40 (°F)
